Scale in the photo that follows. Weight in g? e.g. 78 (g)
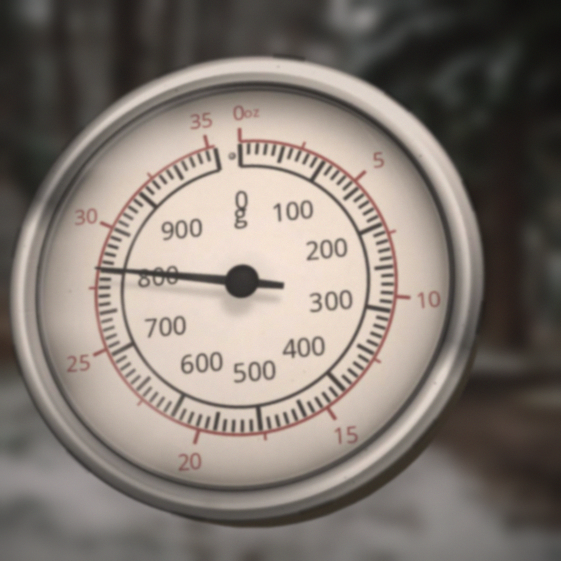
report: 800 (g)
